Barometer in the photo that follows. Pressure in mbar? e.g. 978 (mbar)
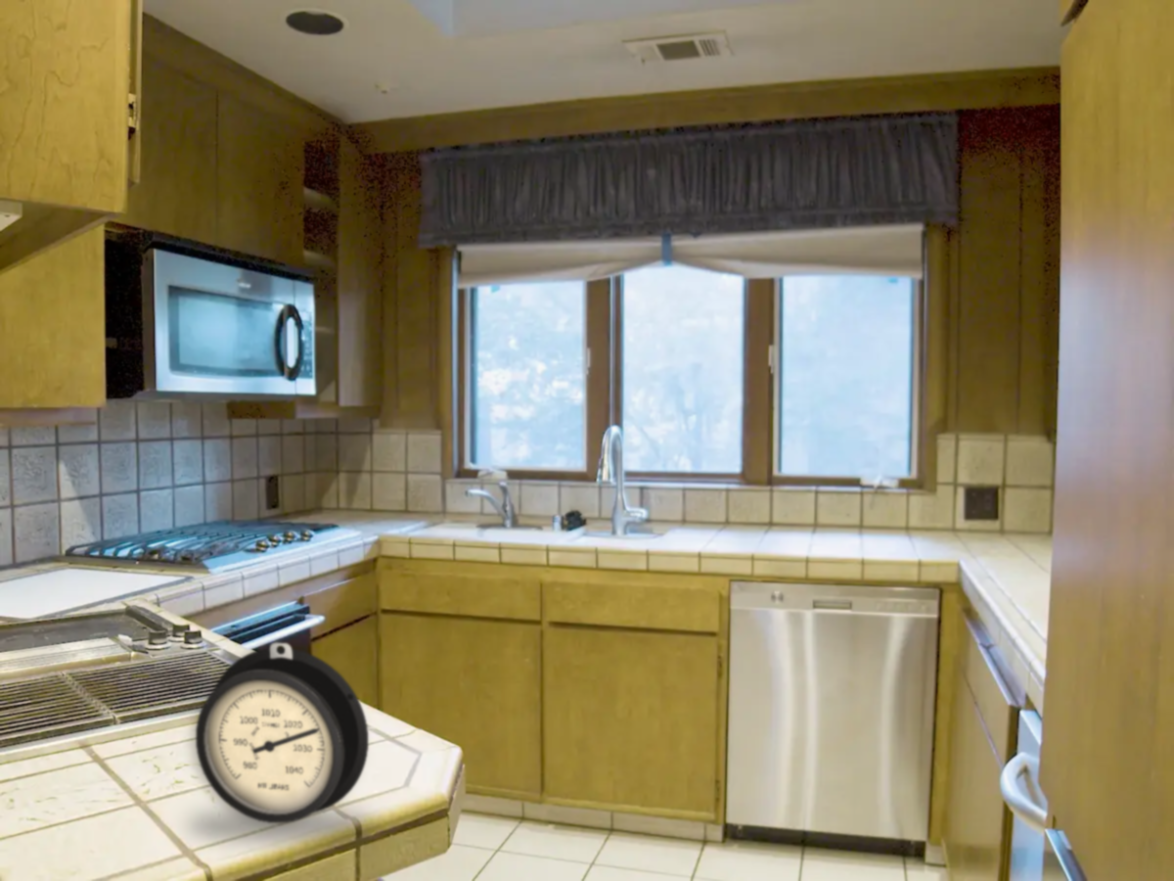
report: 1025 (mbar)
